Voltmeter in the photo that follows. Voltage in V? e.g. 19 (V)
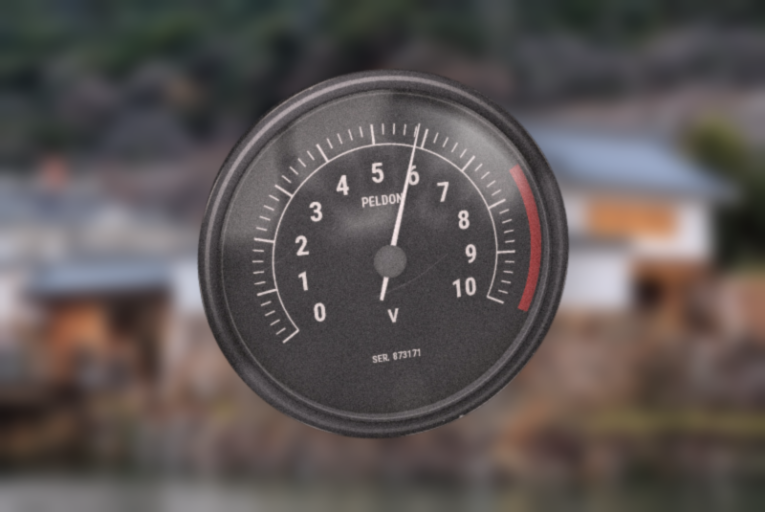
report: 5.8 (V)
